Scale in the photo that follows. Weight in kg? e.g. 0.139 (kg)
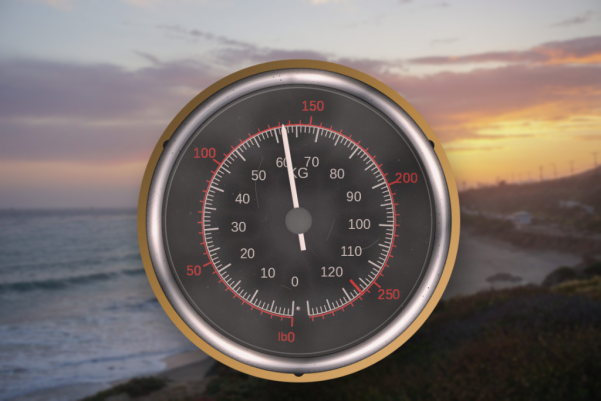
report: 62 (kg)
